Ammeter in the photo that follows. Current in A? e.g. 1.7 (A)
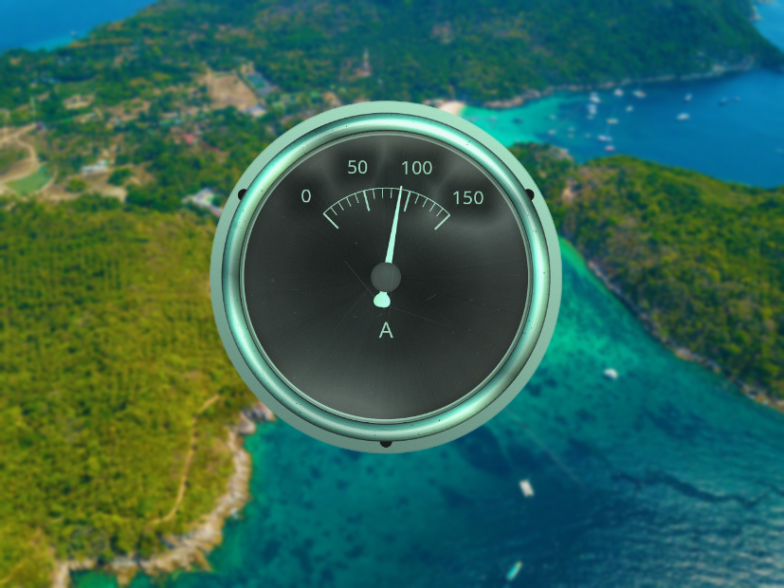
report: 90 (A)
